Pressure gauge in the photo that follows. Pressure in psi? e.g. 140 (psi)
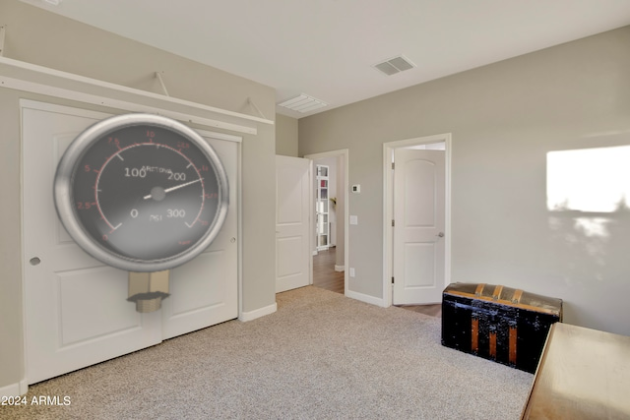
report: 225 (psi)
